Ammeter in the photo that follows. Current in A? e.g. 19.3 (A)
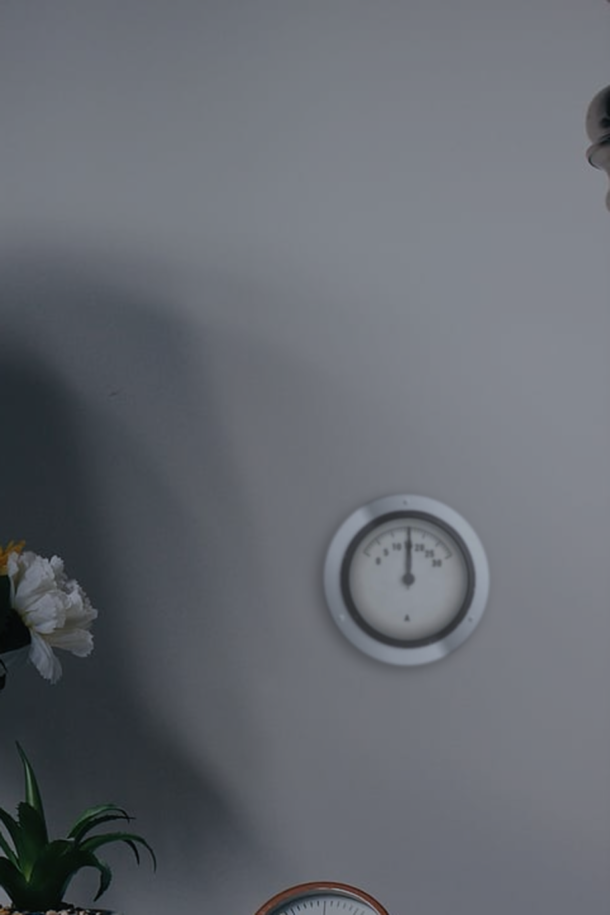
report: 15 (A)
